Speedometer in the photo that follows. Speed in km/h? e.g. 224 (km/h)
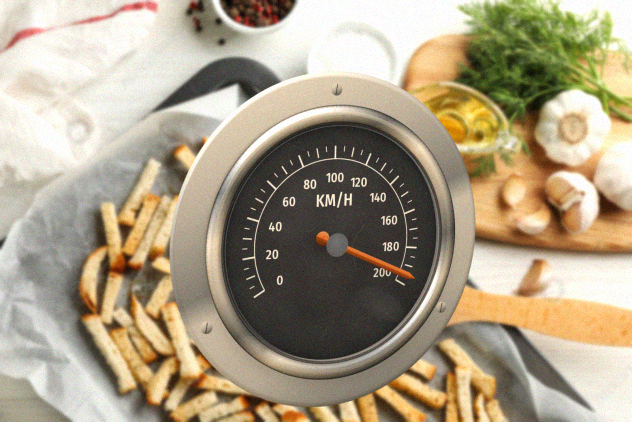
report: 195 (km/h)
